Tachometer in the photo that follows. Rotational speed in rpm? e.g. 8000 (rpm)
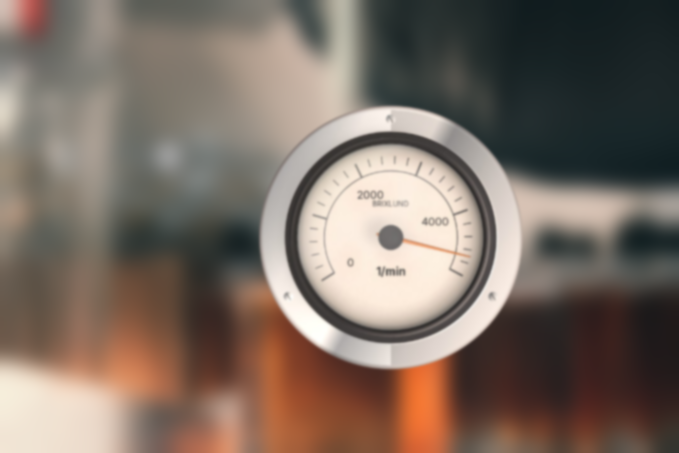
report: 4700 (rpm)
